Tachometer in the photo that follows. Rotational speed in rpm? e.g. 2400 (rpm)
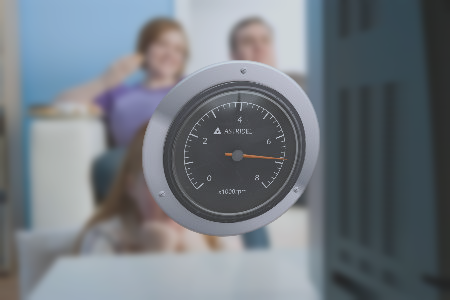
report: 6800 (rpm)
